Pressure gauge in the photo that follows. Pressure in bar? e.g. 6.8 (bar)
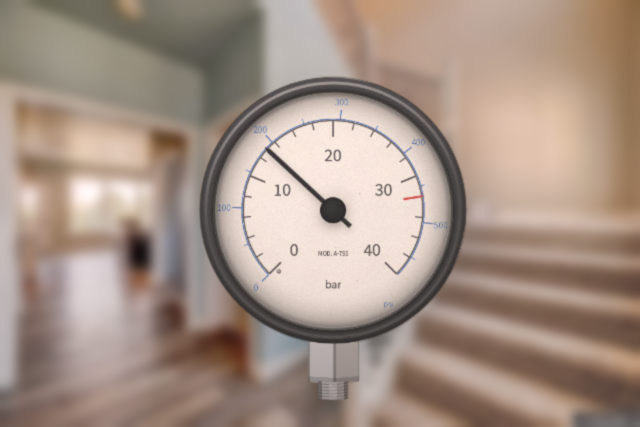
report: 13 (bar)
